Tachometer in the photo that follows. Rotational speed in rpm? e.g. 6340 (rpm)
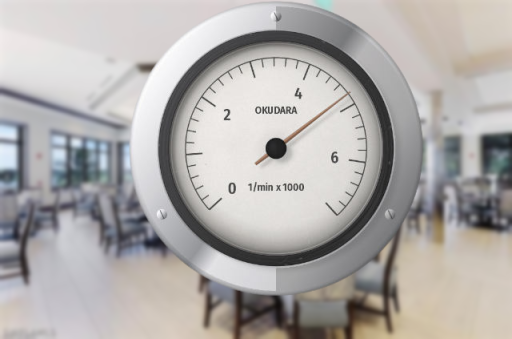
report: 4800 (rpm)
